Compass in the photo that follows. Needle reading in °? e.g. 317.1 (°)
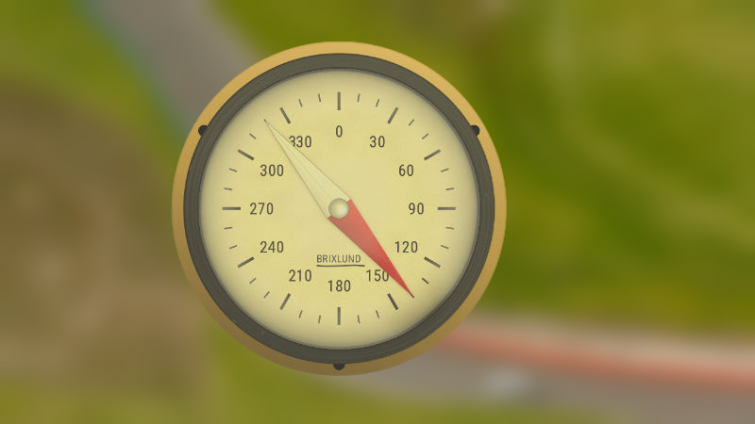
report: 140 (°)
